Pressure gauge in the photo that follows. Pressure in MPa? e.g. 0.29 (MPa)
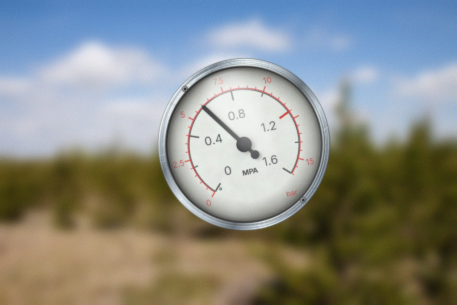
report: 0.6 (MPa)
